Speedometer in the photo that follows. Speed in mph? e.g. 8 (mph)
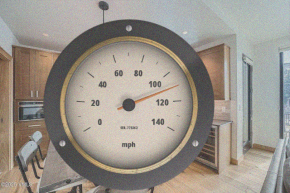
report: 110 (mph)
